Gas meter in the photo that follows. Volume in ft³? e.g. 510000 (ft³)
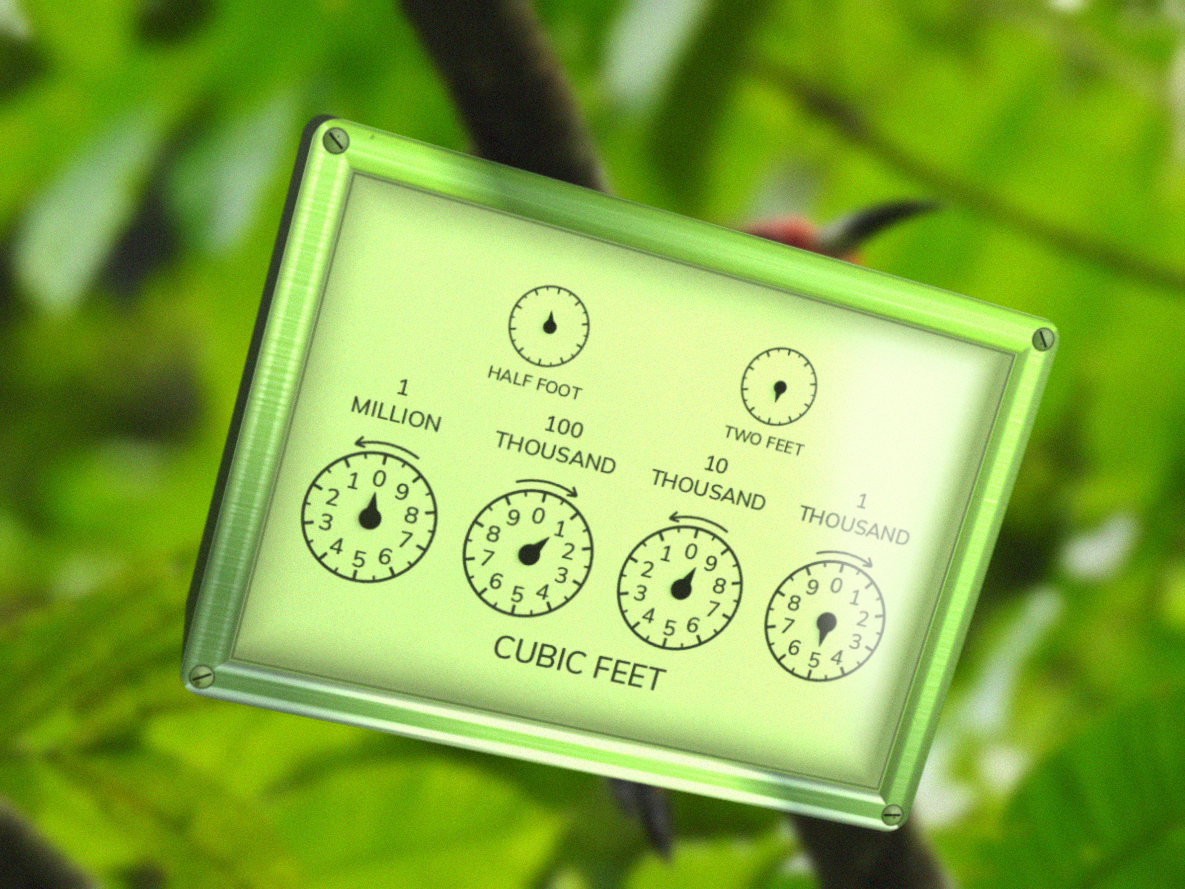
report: 9500 (ft³)
